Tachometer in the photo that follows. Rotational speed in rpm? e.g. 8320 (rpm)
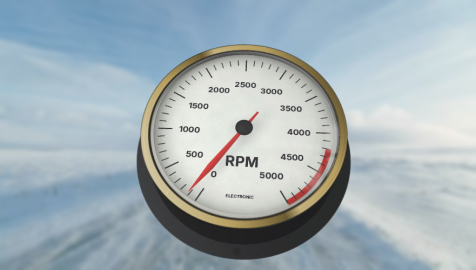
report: 100 (rpm)
